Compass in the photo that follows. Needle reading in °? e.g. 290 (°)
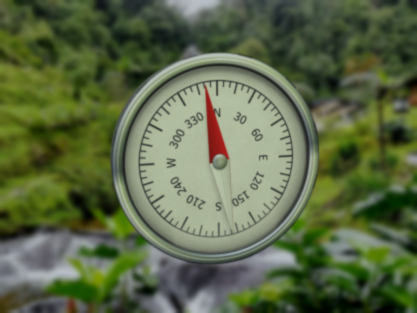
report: 350 (°)
